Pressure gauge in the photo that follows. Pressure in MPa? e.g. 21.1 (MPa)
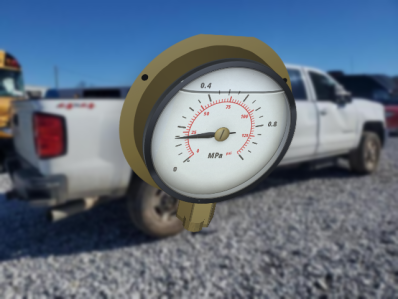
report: 0.15 (MPa)
